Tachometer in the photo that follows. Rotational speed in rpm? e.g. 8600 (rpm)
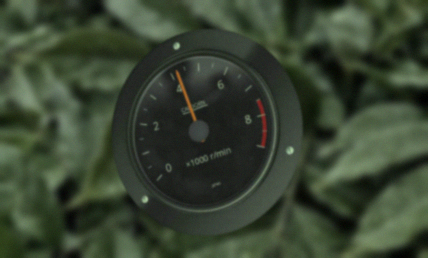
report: 4250 (rpm)
